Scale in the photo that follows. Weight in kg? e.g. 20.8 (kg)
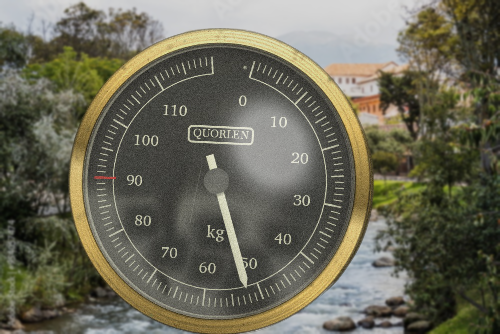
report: 52 (kg)
